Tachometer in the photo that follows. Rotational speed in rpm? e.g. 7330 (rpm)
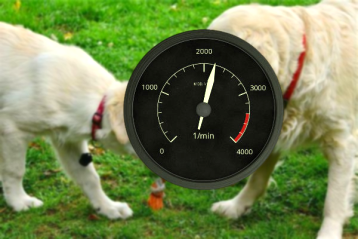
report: 2200 (rpm)
